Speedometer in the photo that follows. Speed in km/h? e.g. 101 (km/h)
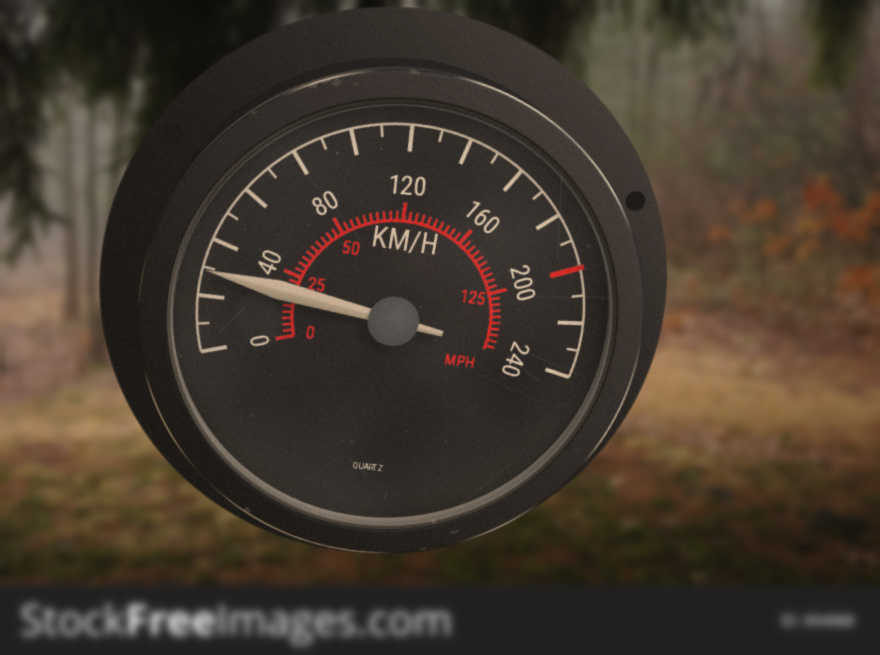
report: 30 (km/h)
